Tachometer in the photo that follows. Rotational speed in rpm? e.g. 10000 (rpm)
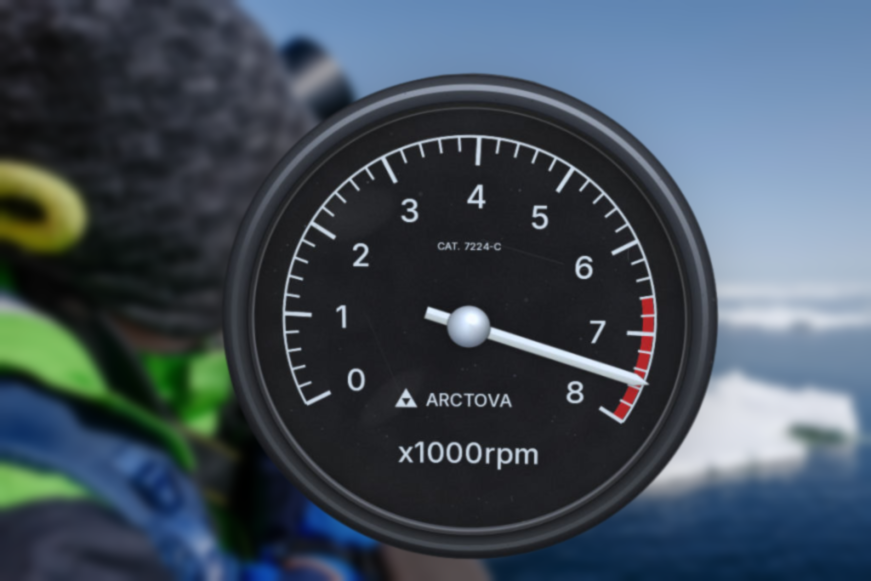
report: 7500 (rpm)
